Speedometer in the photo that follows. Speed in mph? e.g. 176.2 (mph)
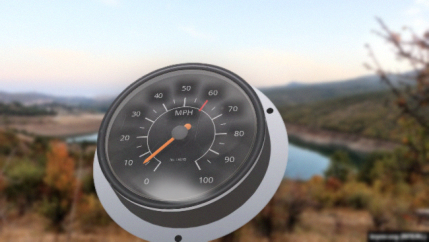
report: 5 (mph)
